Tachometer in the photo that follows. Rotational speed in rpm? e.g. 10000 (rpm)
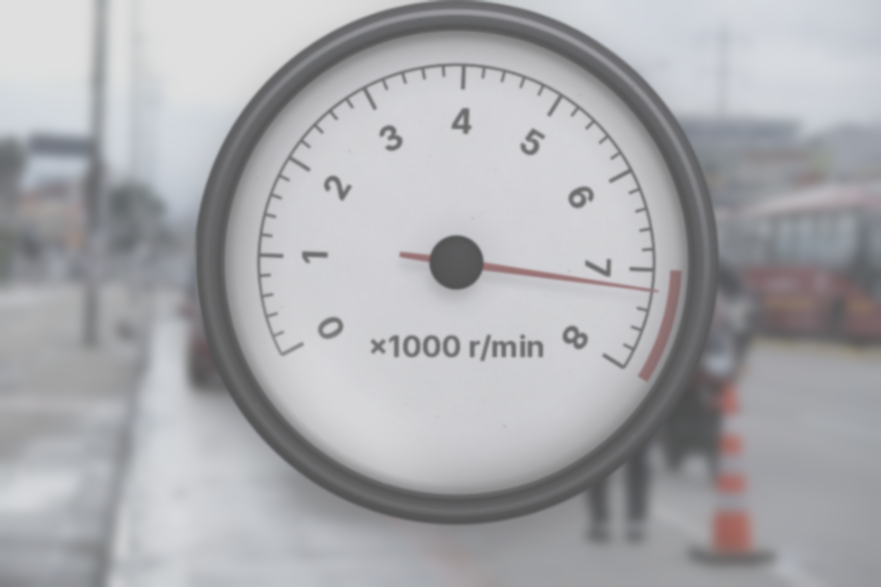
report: 7200 (rpm)
